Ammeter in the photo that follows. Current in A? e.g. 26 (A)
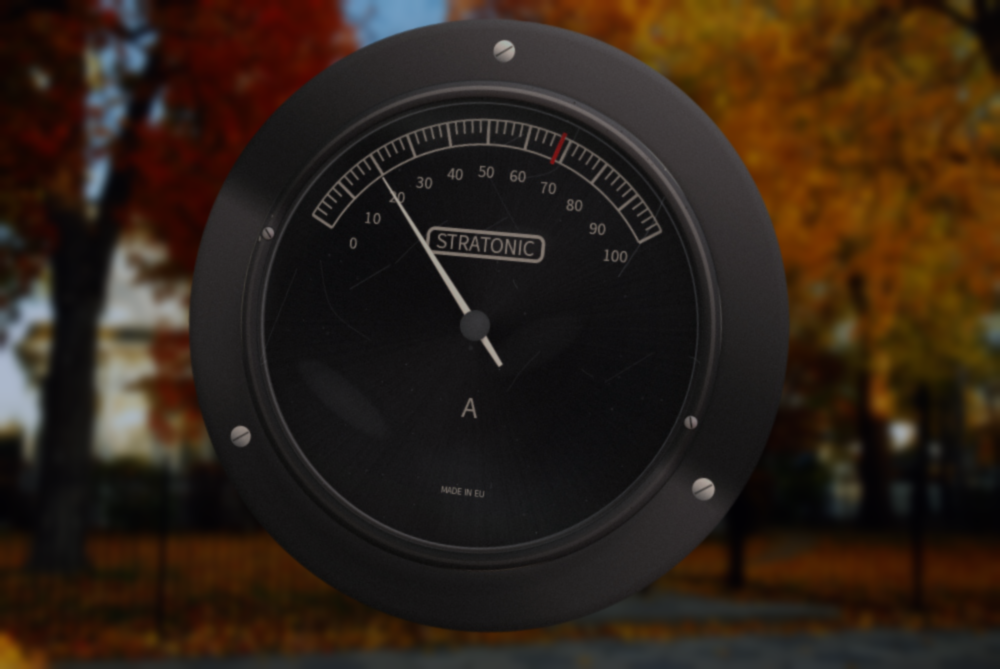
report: 20 (A)
